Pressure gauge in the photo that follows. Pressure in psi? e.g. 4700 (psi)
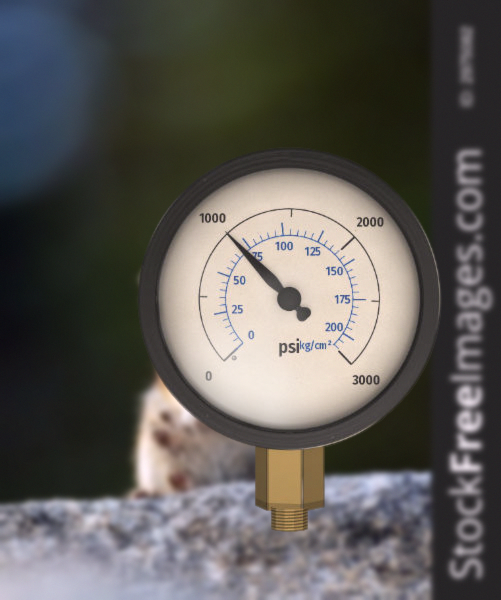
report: 1000 (psi)
